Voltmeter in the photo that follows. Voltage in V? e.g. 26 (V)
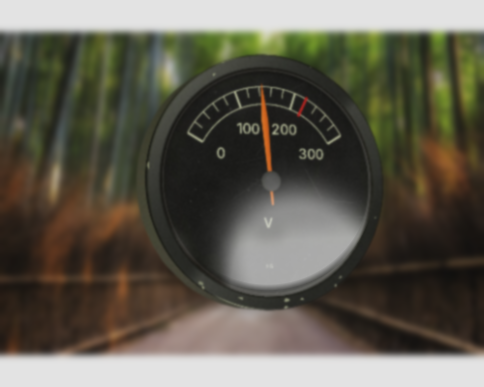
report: 140 (V)
